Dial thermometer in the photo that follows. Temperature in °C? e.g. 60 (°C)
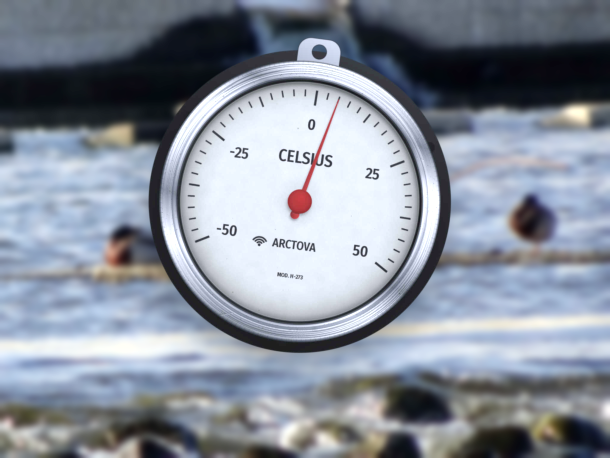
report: 5 (°C)
